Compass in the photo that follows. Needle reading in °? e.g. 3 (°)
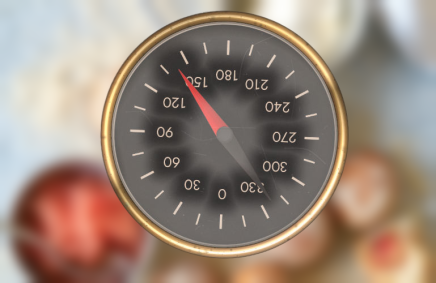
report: 142.5 (°)
